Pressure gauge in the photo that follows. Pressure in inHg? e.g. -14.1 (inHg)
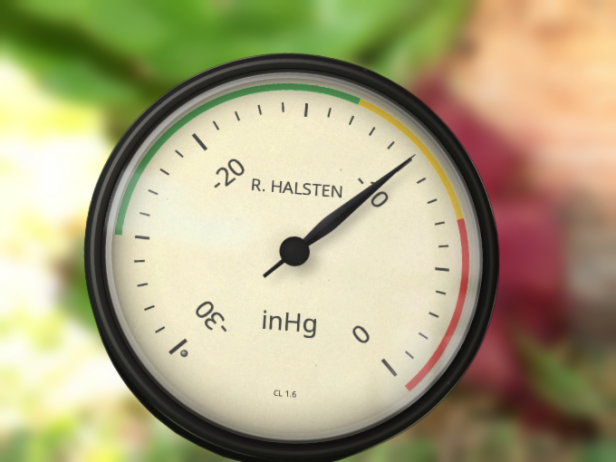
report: -10 (inHg)
